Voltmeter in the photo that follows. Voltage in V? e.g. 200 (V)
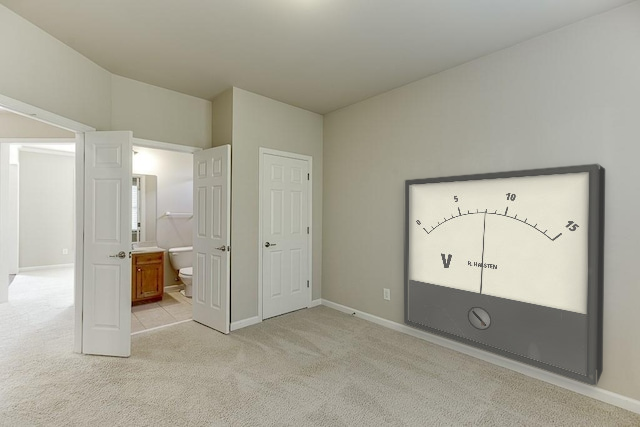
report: 8 (V)
